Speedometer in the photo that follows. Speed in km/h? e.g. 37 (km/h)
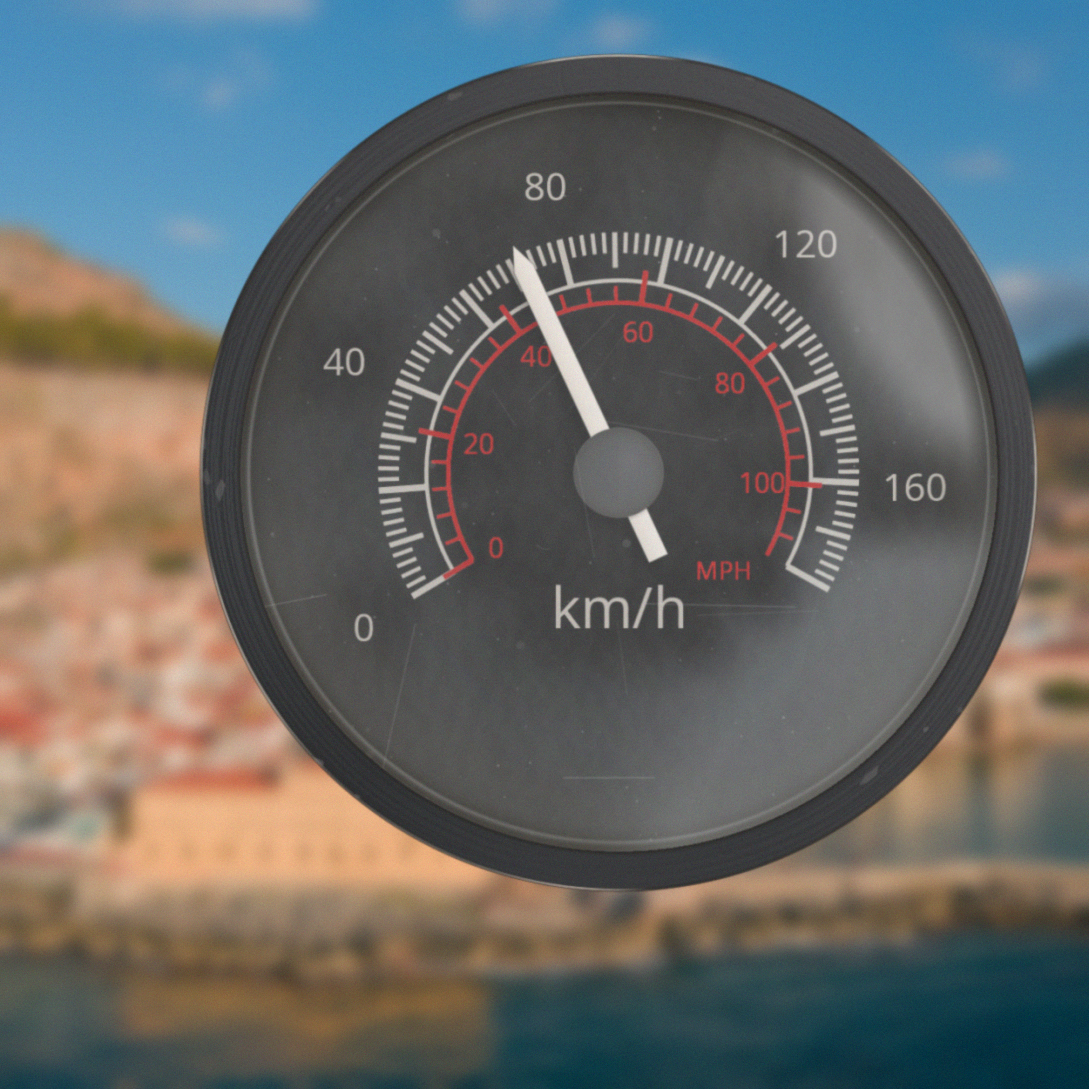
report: 72 (km/h)
